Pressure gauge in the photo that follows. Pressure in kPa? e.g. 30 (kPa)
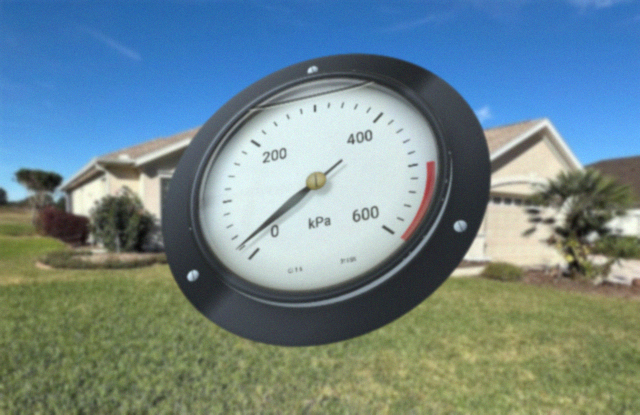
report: 20 (kPa)
